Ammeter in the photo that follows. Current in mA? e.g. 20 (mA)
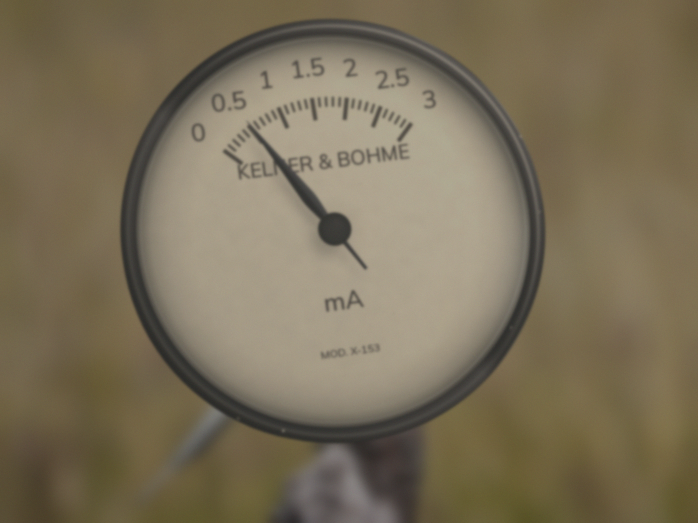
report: 0.5 (mA)
